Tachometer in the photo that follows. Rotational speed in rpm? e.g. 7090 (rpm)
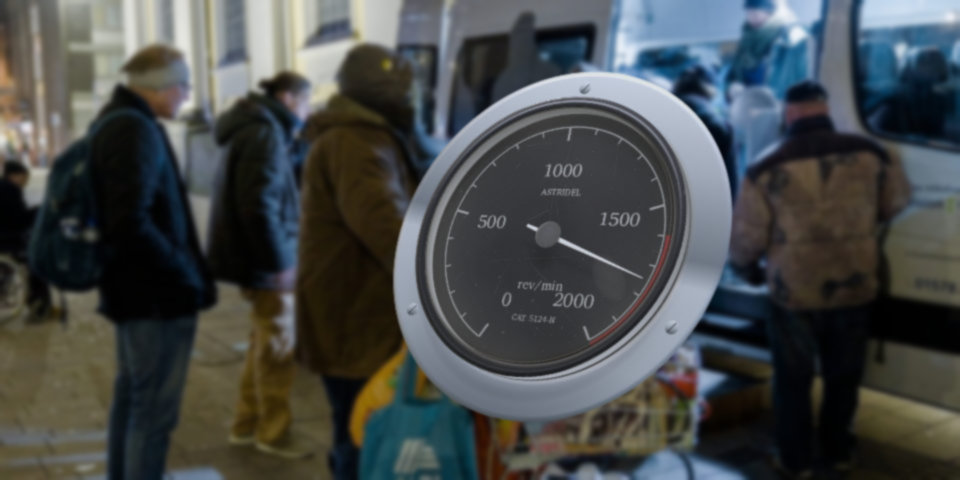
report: 1750 (rpm)
